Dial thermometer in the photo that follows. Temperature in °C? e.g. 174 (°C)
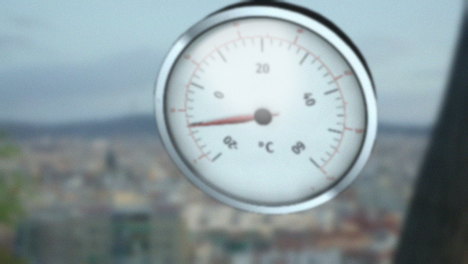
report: -10 (°C)
